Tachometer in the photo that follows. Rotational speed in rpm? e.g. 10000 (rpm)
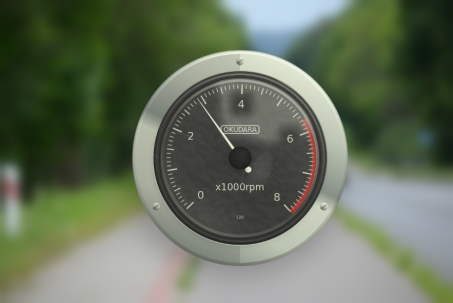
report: 2900 (rpm)
